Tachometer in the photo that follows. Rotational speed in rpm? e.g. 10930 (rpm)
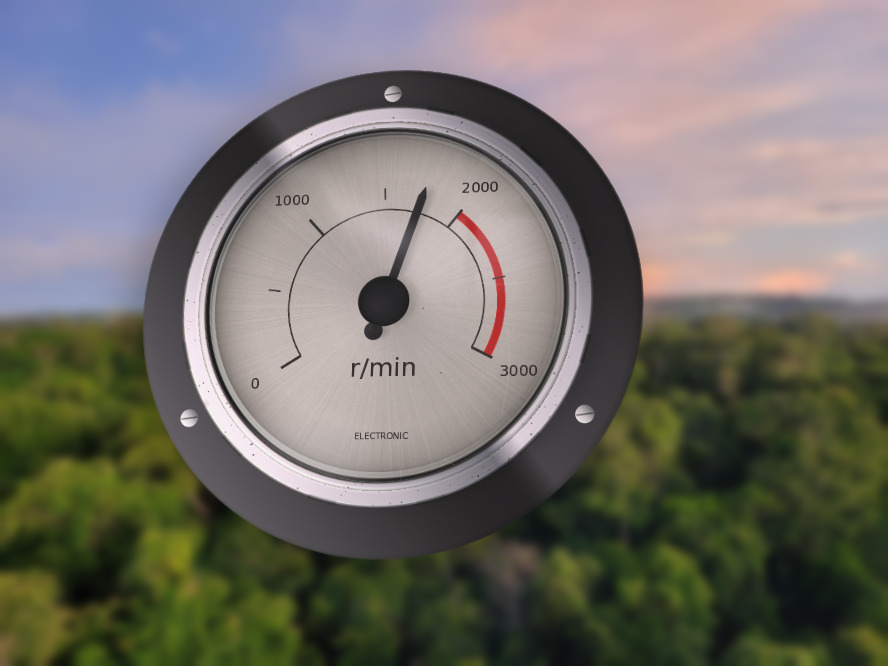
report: 1750 (rpm)
